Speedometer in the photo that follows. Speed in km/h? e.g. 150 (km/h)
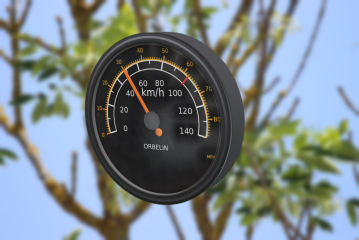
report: 50 (km/h)
